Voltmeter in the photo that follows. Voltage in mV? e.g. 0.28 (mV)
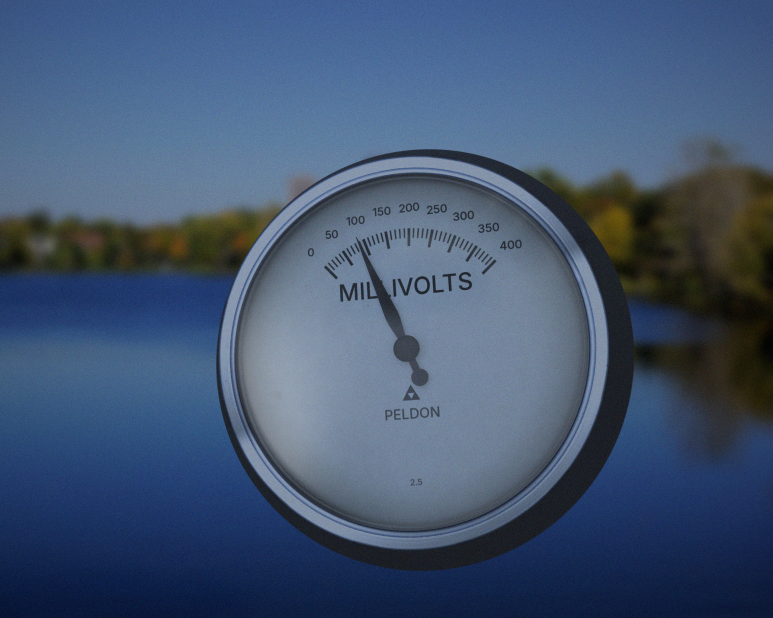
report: 90 (mV)
